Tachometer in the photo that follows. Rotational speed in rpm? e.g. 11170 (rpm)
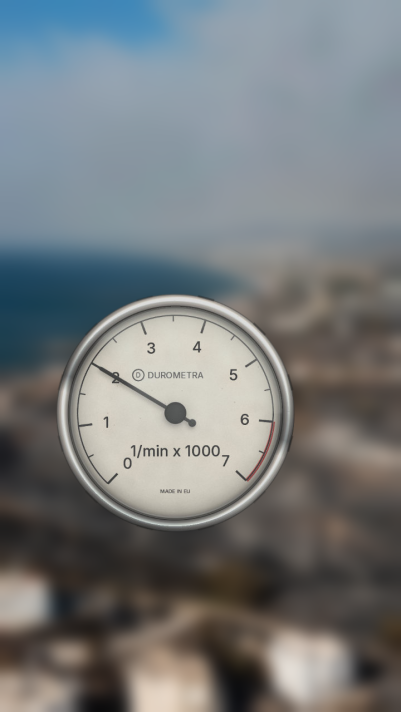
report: 2000 (rpm)
